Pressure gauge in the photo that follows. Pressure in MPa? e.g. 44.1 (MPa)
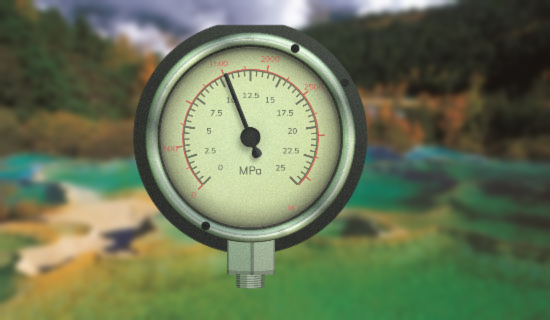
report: 10.5 (MPa)
